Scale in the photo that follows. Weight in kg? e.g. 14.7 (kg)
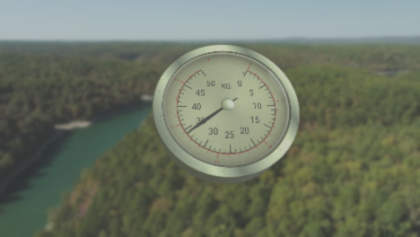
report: 34 (kg)
